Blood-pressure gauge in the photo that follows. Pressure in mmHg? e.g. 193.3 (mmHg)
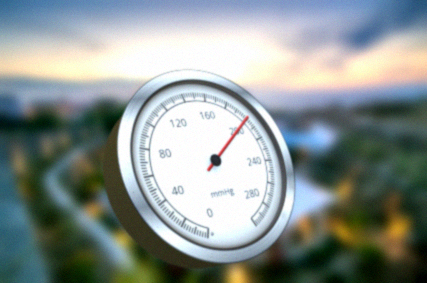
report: 200 (mmHg)
